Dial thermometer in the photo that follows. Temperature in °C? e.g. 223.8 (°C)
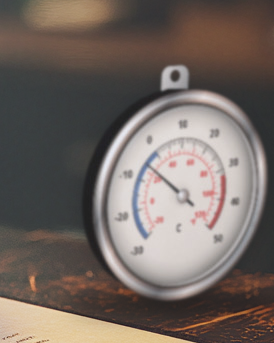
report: -5 (°C)
